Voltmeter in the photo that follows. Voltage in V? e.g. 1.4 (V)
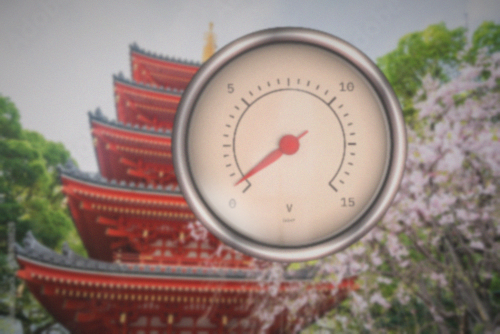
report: 0.5 (V)
